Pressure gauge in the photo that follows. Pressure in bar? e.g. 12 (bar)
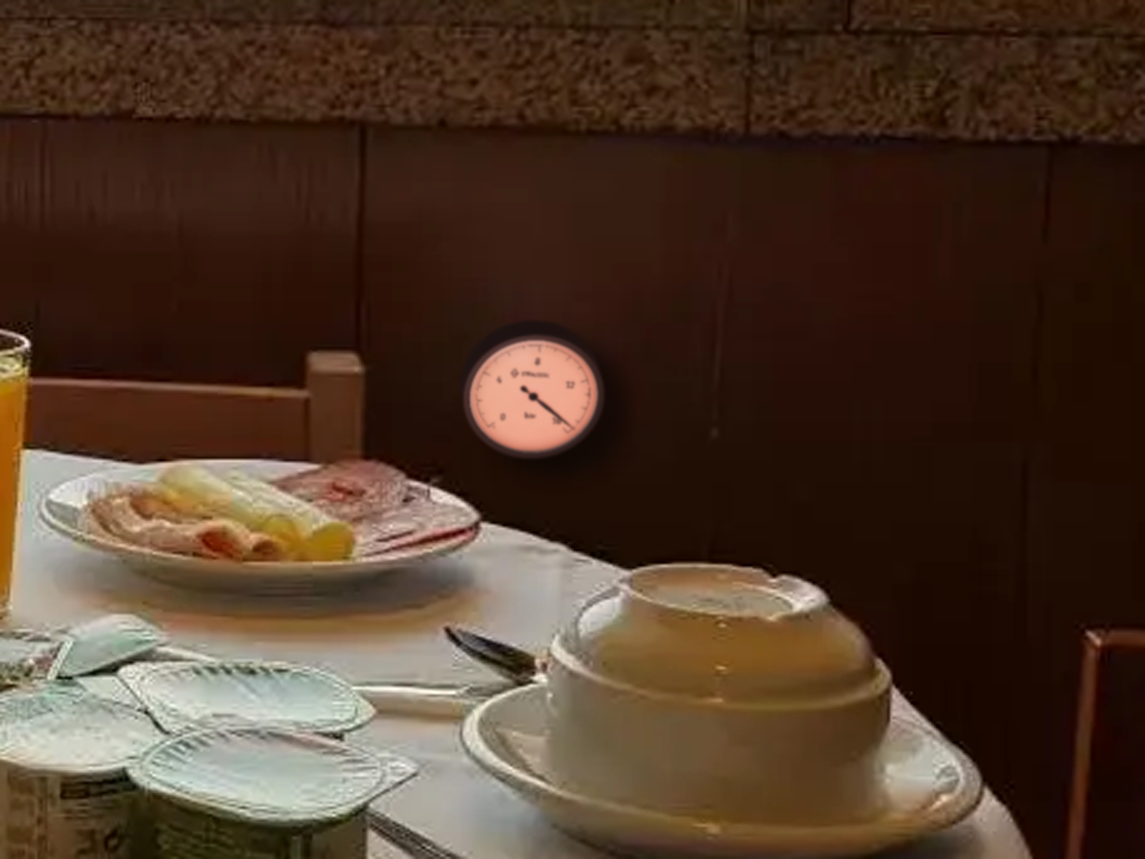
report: 15.5 (bar)
